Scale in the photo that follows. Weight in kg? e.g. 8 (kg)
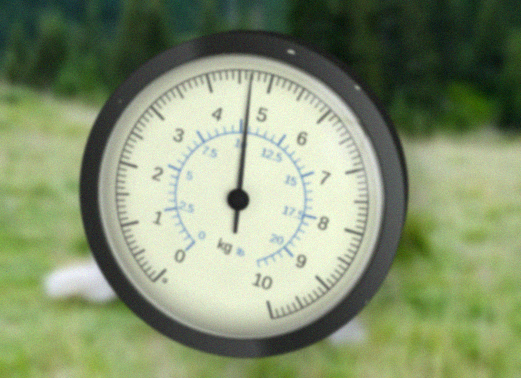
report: 4.7 (kg)
